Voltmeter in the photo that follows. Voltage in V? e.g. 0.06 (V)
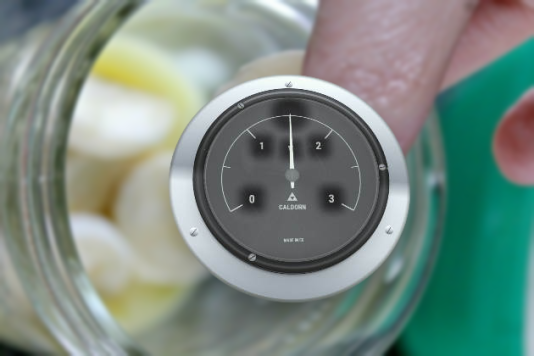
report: 1.5 (V)
